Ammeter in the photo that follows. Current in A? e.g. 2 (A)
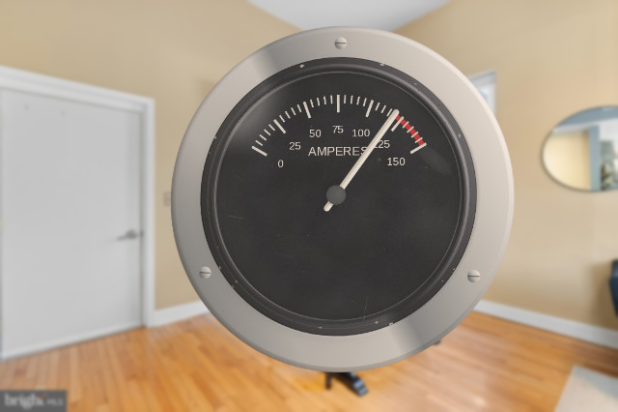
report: 120 (A)
